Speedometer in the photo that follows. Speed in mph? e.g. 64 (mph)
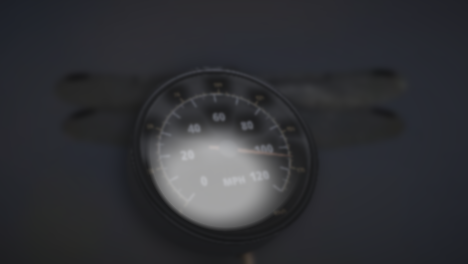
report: 105 (mph)
